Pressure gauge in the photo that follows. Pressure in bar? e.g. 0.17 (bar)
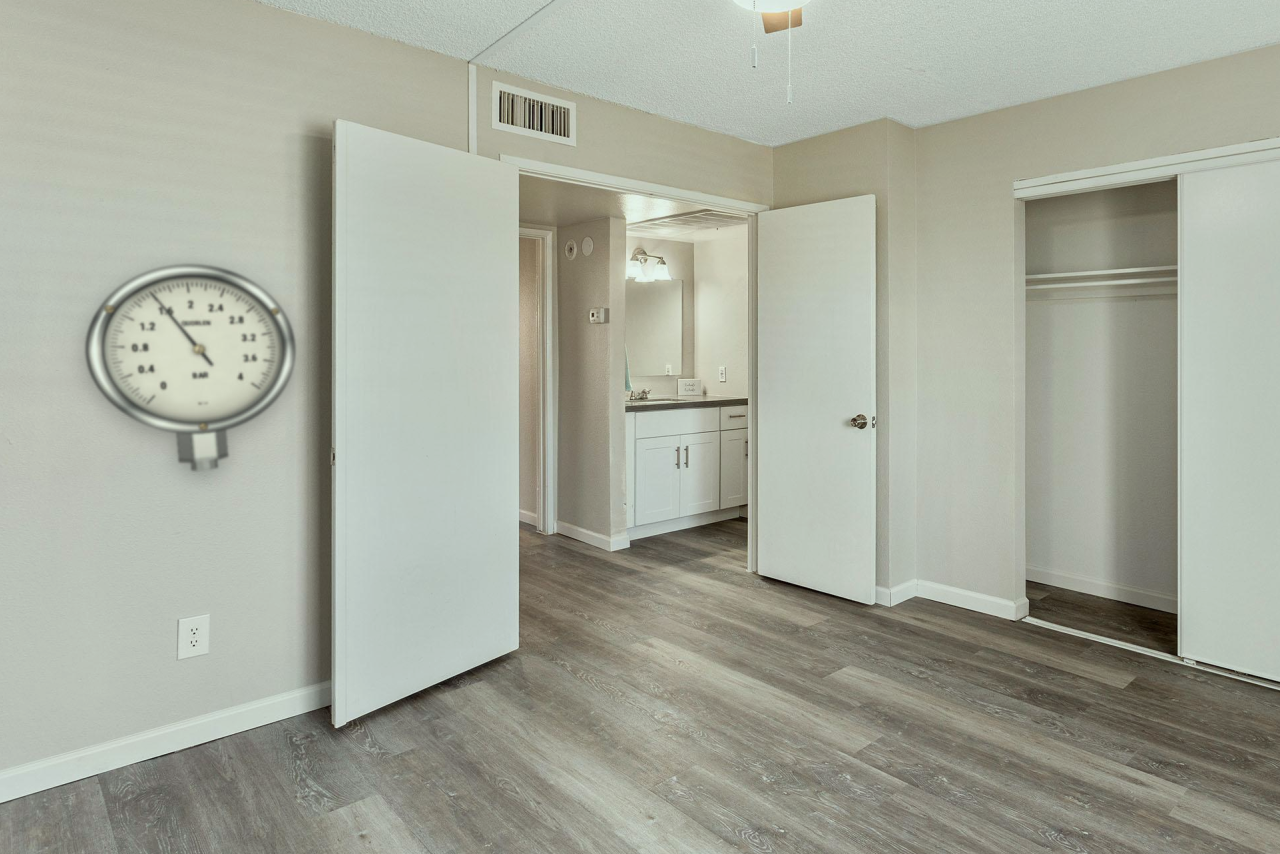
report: 1.6 (bar)
